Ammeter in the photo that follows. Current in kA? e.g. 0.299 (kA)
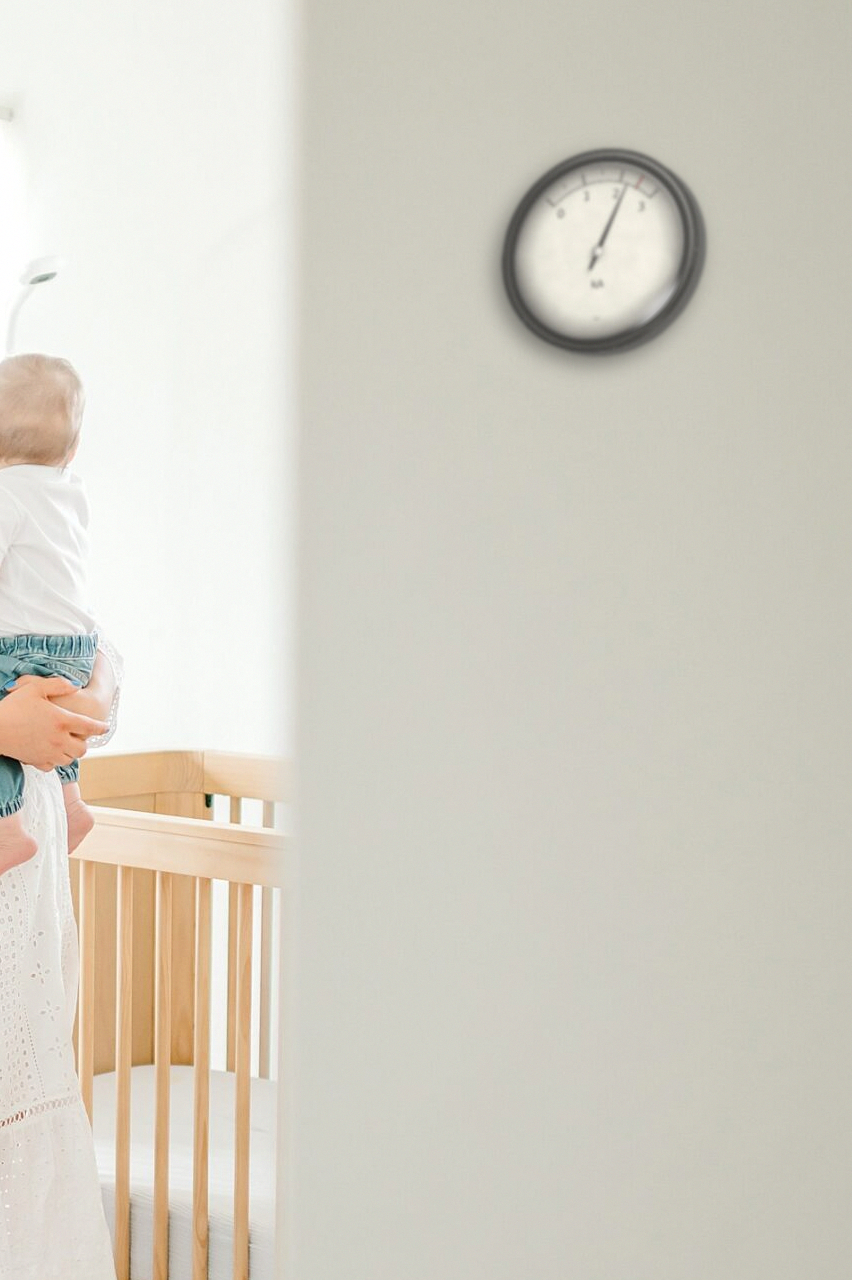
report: 2.25 (kA)
